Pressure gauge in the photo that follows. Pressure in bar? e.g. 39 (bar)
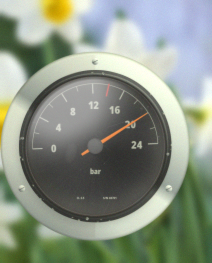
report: 20 (bar)
